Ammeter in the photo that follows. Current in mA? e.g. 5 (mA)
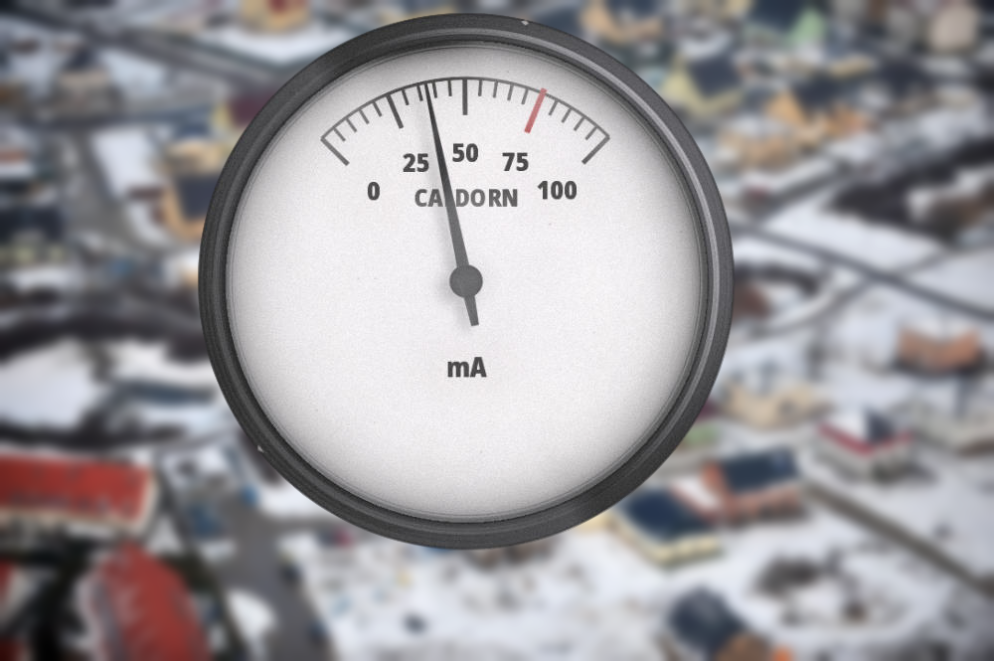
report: 37.5 (mA)
